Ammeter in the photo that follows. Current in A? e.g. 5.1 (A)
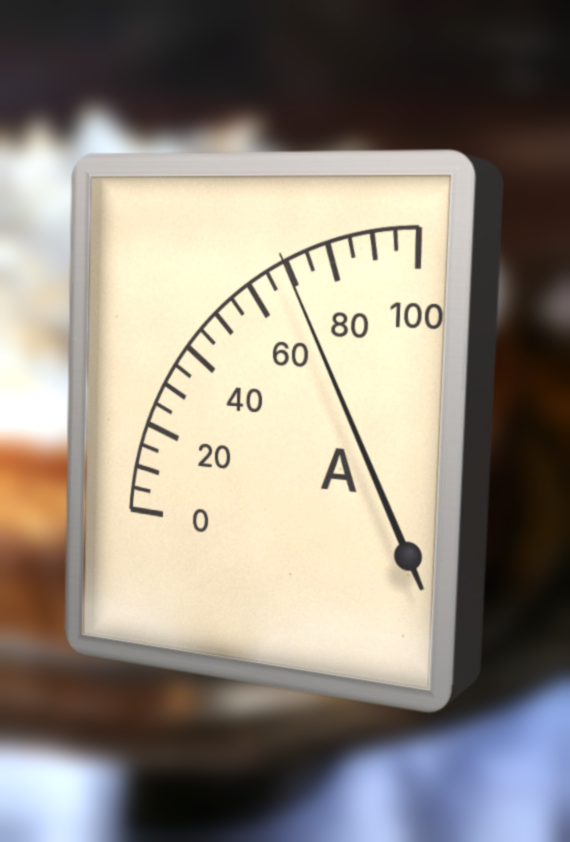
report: 70 (A)
